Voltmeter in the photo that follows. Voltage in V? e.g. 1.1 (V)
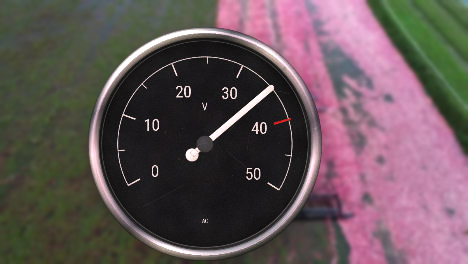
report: 35 (V)
